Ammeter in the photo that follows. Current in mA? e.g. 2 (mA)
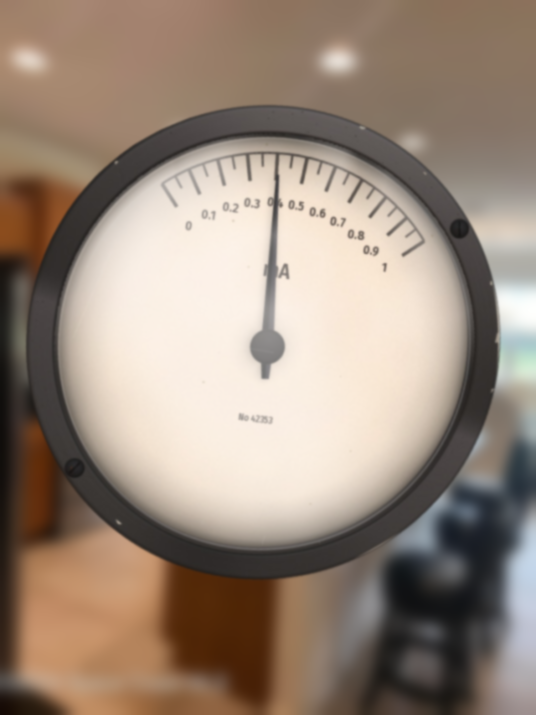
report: 0.4 (mA)
